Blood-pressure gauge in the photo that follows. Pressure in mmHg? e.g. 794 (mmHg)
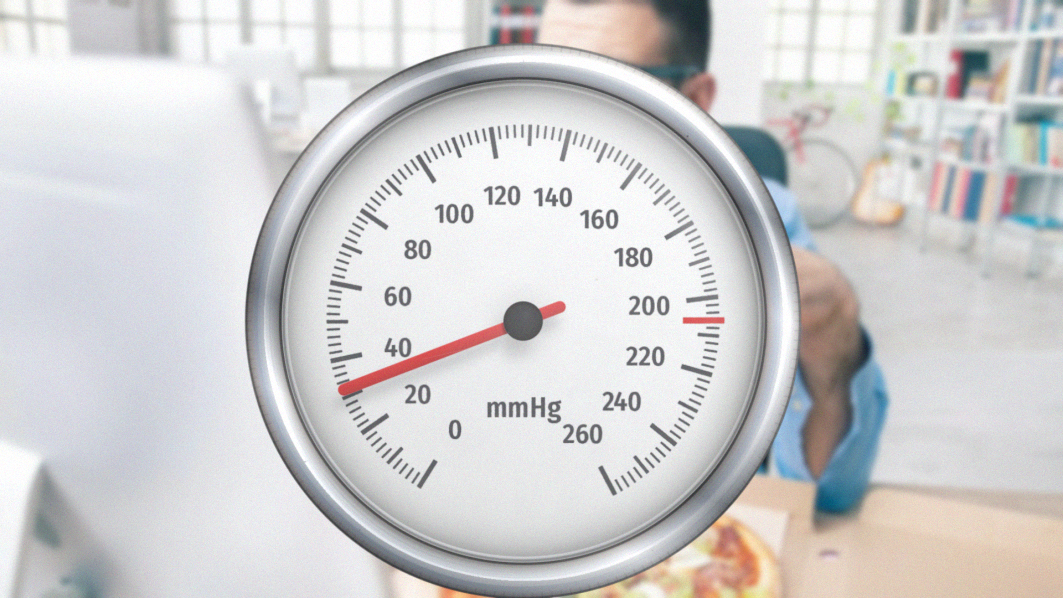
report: 32 (mmHg)
